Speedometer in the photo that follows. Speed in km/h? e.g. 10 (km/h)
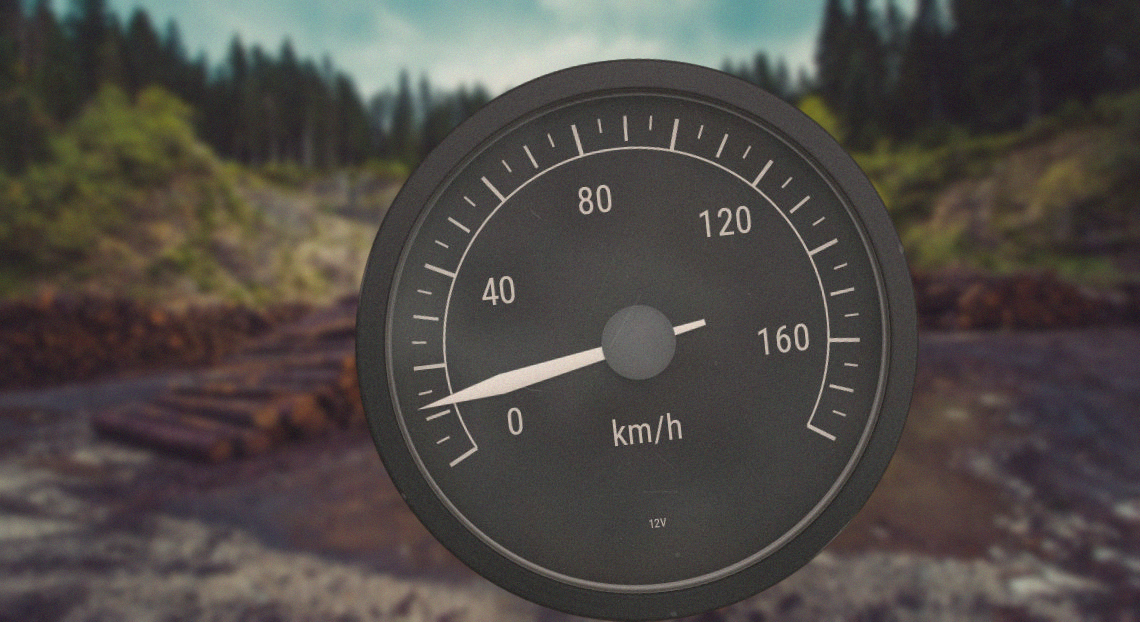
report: 12.5 (km/h)
